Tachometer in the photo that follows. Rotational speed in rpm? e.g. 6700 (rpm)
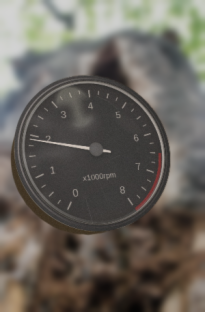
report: 1875 (rpm)
